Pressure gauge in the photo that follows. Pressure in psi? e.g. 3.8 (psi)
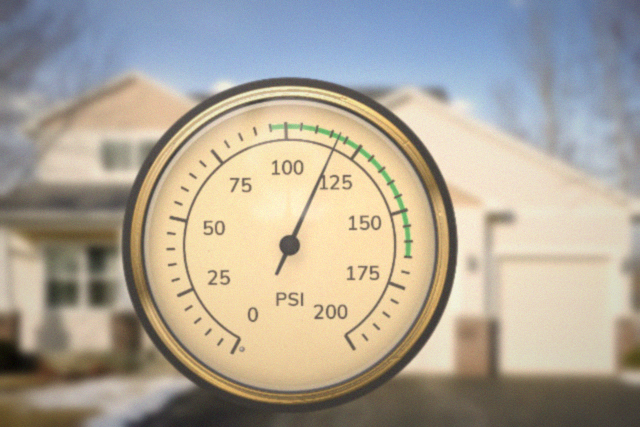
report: 117.5 (psi)
